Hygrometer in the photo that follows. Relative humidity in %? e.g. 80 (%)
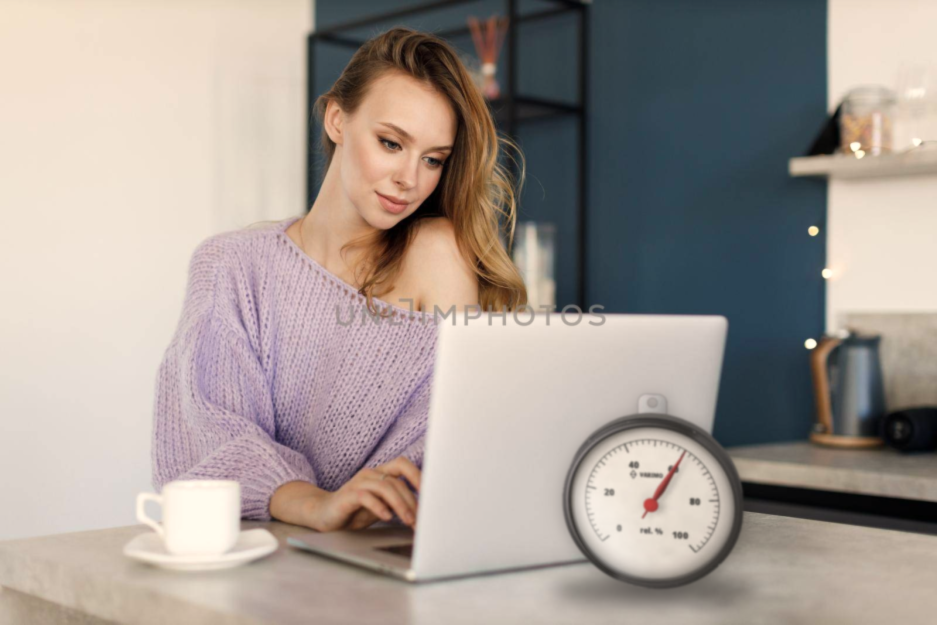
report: 60 (%)
